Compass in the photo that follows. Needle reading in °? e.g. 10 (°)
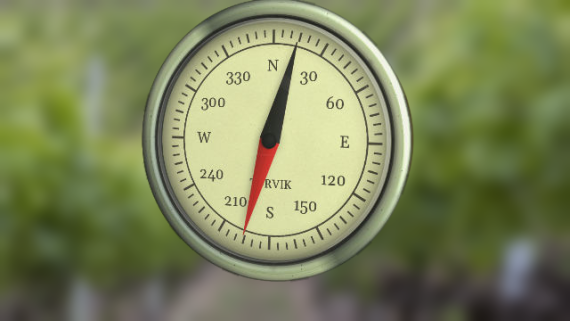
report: 195 (°)
